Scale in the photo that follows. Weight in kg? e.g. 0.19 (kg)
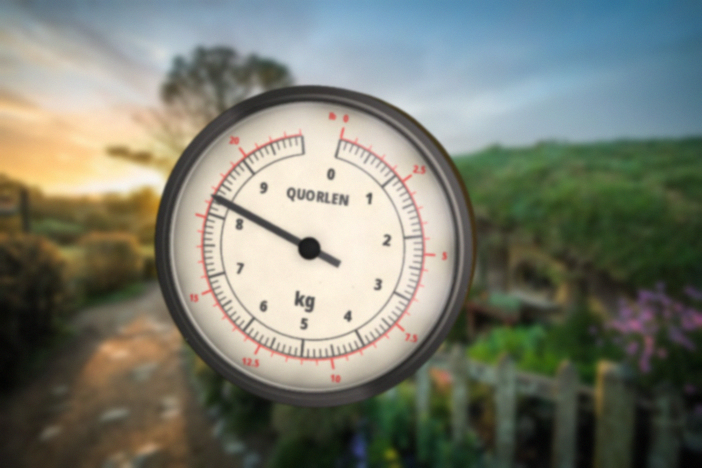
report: 8.3 (kg)
